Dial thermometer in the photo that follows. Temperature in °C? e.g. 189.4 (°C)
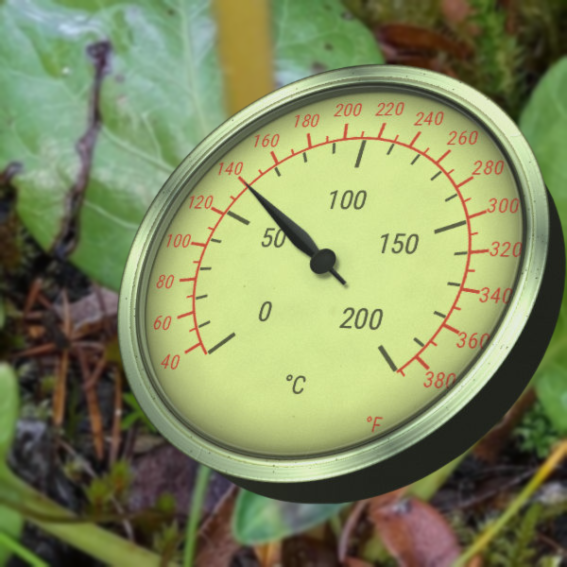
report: 60 (°C)
